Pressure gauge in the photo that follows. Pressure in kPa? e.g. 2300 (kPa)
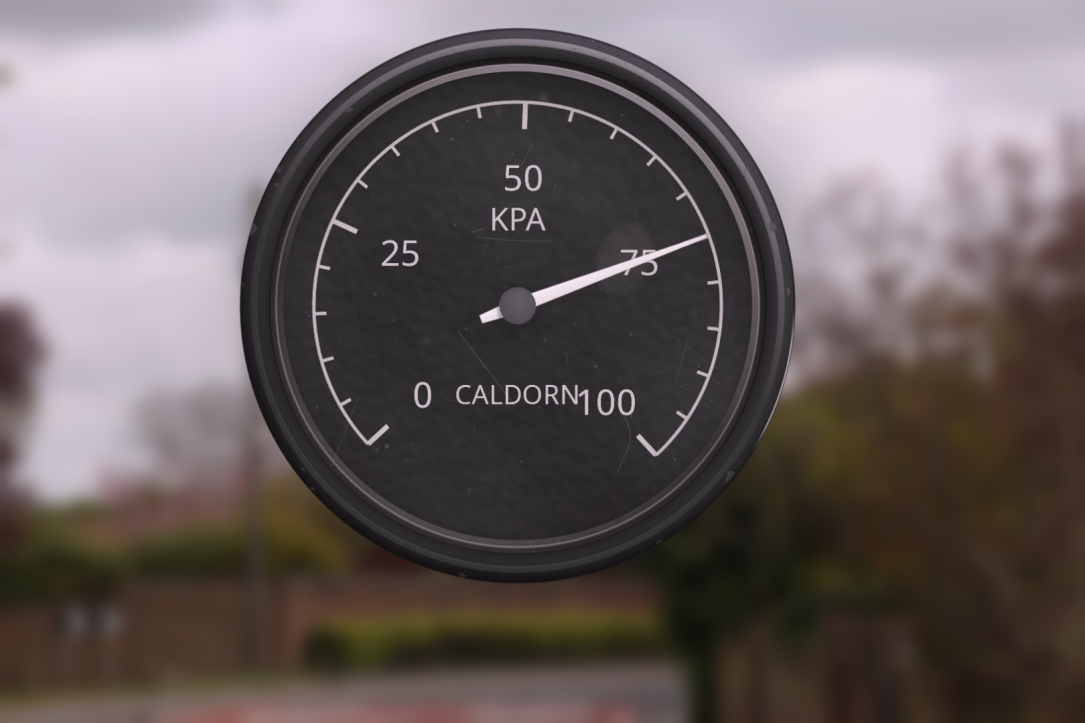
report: 75 (kPa)
